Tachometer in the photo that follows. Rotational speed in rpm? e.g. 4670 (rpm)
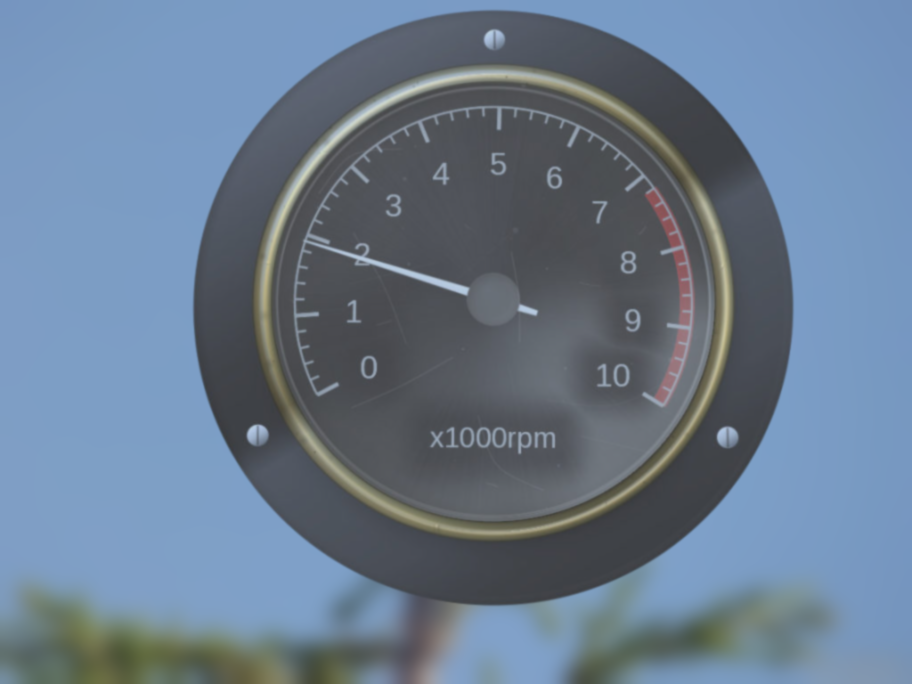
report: 1900 (rpm)
